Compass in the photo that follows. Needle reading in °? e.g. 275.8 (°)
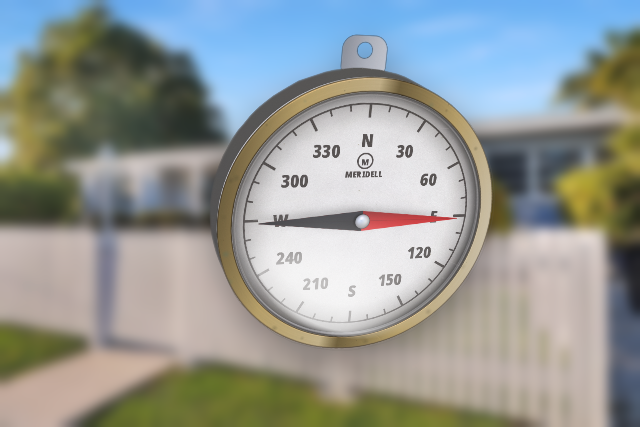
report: 90 (°)
